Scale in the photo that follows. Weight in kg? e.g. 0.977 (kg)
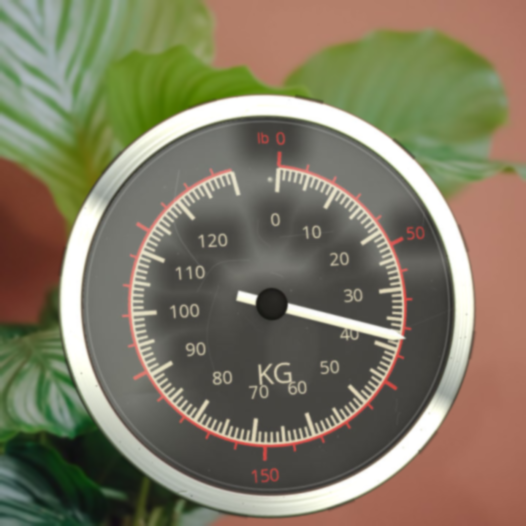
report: 38 (kg)
